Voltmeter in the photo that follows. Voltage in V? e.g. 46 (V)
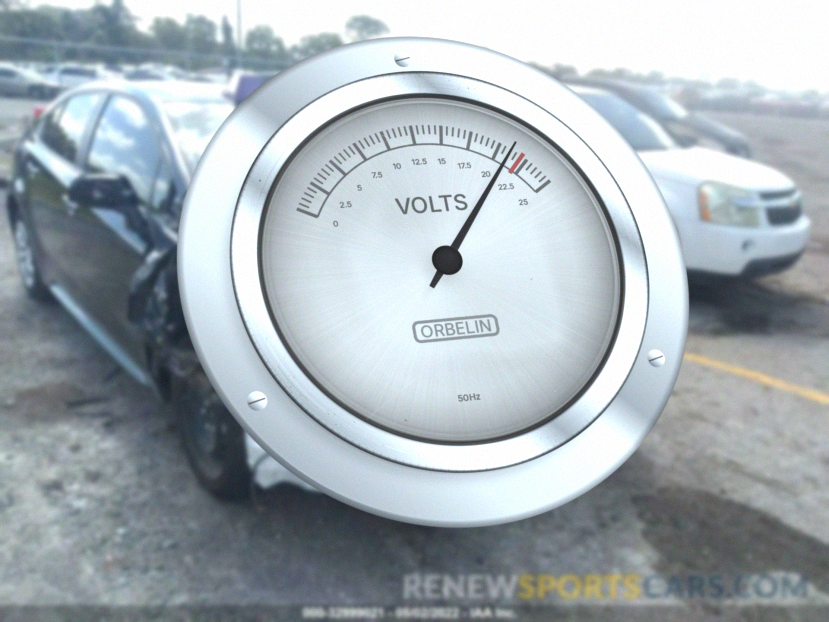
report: 21 (V)
